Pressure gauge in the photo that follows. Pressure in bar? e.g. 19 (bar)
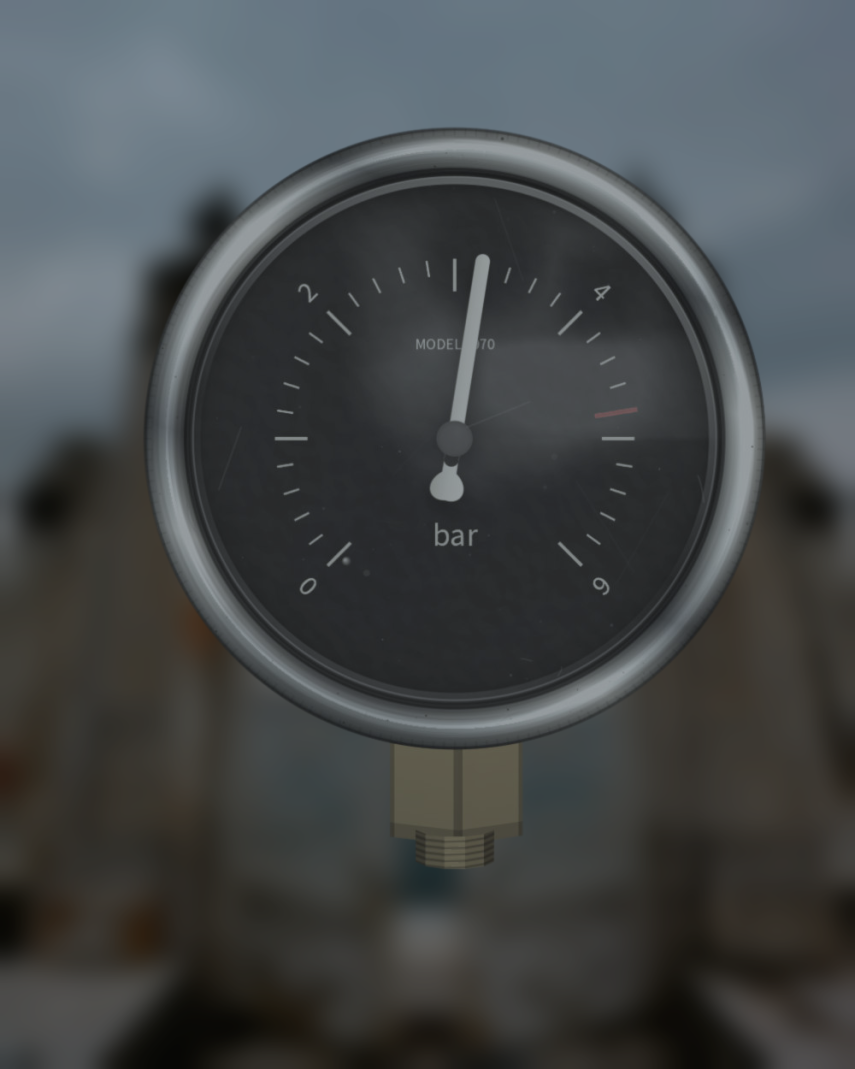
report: 3.2 (bar)
